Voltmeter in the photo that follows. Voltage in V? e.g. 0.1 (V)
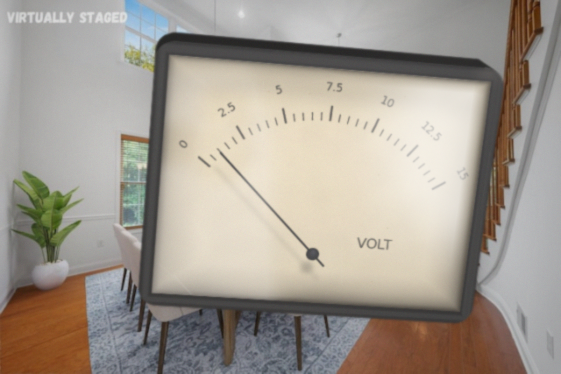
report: 1 (V)
